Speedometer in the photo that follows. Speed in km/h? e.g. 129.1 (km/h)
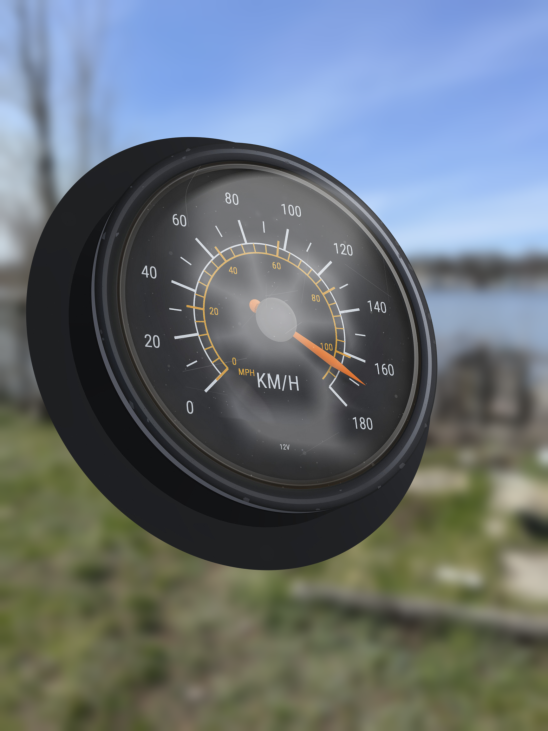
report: 170 (km/h)
